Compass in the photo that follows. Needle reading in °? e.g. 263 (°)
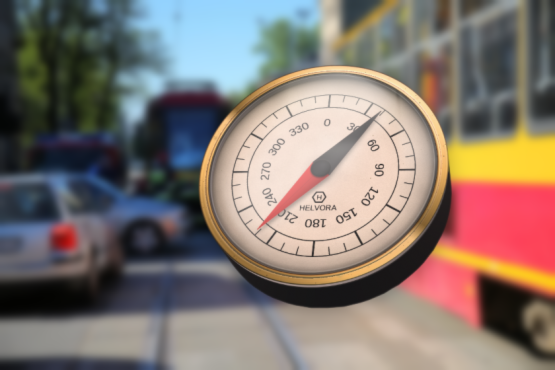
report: 220 (°)
